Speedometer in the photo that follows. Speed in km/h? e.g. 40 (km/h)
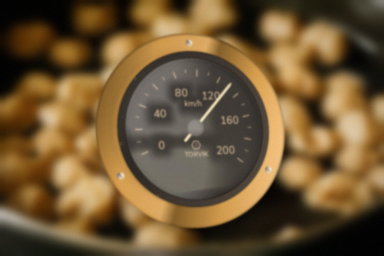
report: 130 (km/h)
